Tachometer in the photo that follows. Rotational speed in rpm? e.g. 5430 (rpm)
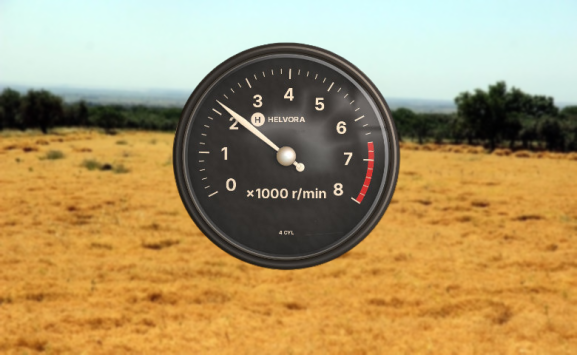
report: 2200 (rpm)
